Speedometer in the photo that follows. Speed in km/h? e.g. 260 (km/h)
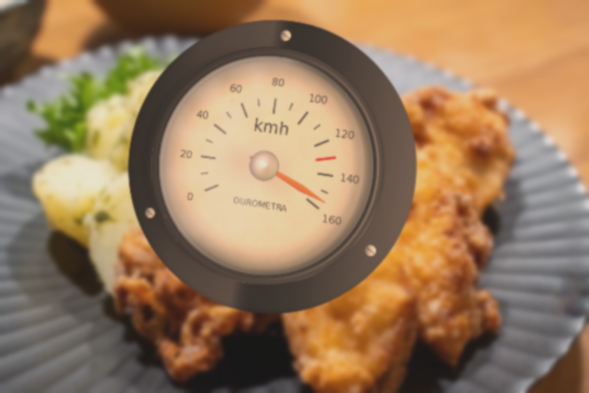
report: 155 (km/h)
